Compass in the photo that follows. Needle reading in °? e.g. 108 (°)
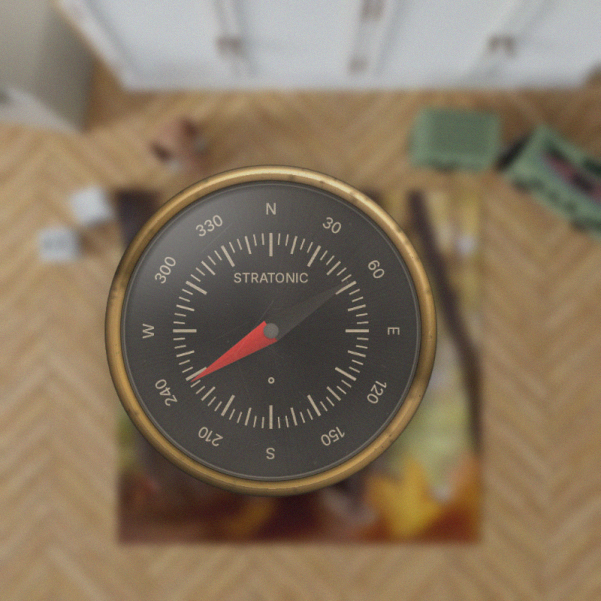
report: 237.5 (°)
